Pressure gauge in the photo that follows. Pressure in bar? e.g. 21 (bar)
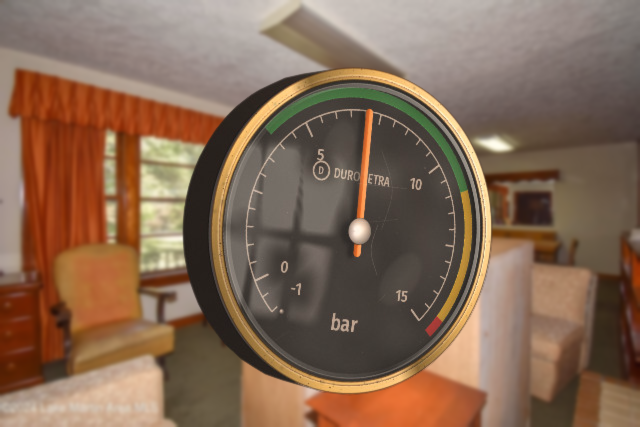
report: 7 (bar)
